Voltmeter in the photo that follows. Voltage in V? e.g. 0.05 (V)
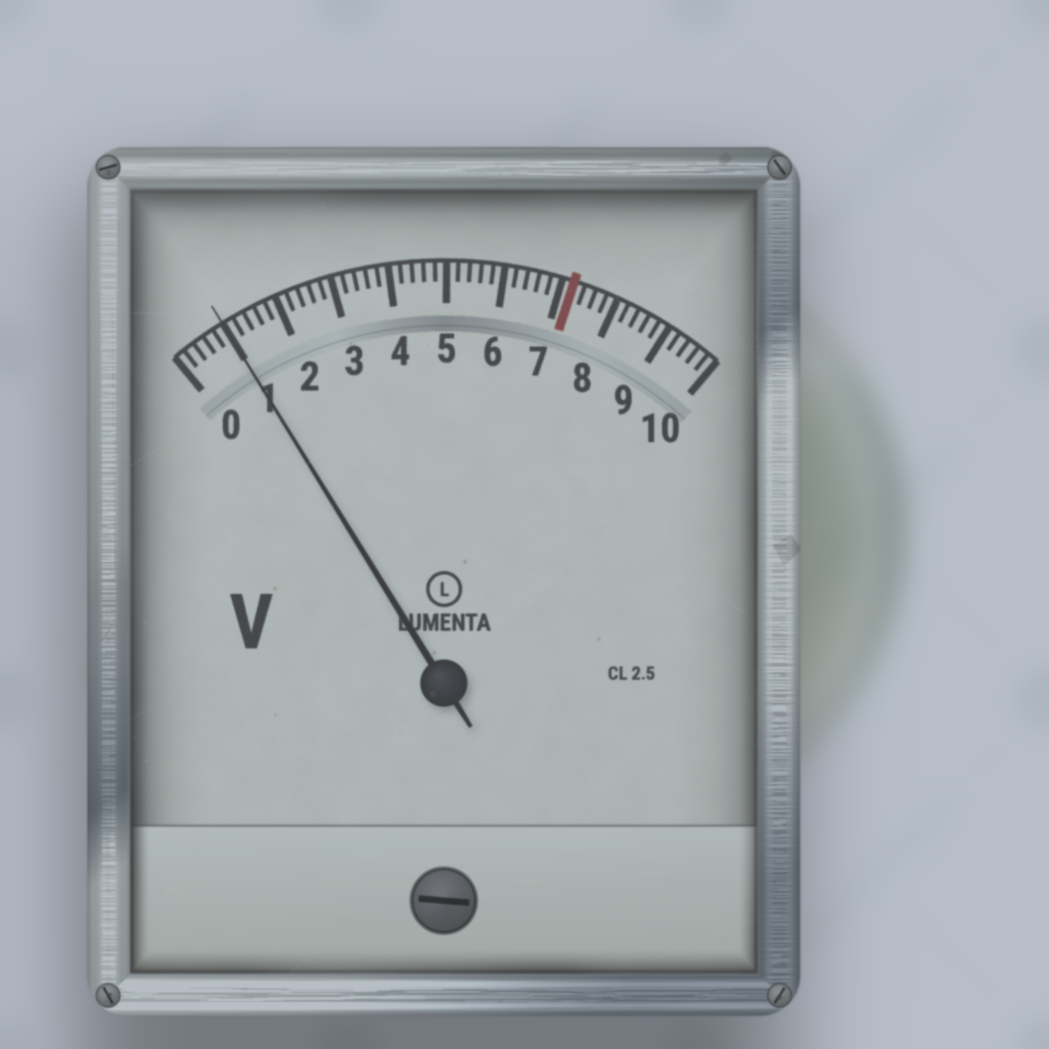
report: 1 (V)
